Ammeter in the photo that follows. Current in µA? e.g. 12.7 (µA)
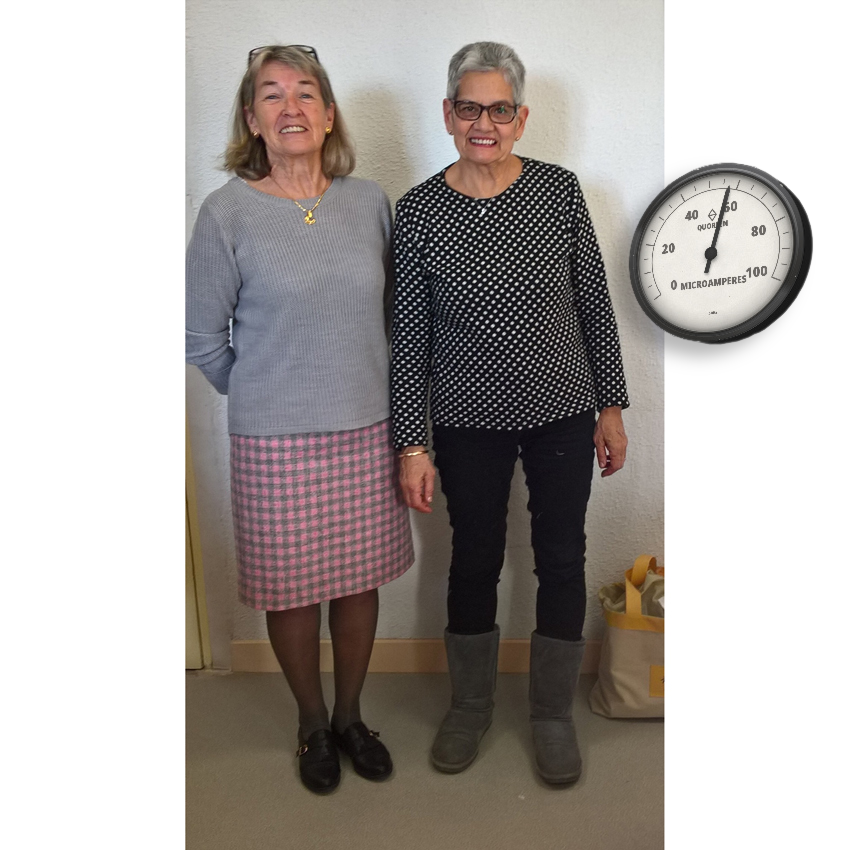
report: 57.5 (µA)
